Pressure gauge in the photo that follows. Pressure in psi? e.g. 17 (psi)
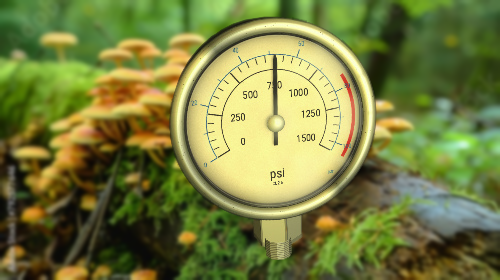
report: 750 (psi)
